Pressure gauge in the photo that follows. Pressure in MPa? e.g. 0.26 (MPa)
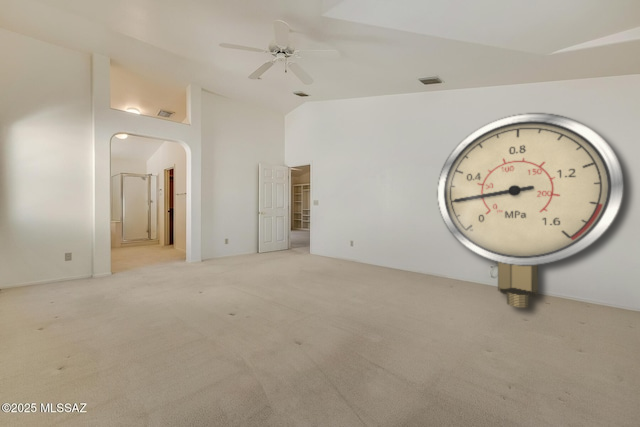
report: 0.2 (MPa)
